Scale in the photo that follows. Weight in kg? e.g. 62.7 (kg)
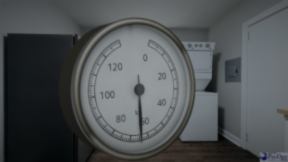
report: 65 (kg)
